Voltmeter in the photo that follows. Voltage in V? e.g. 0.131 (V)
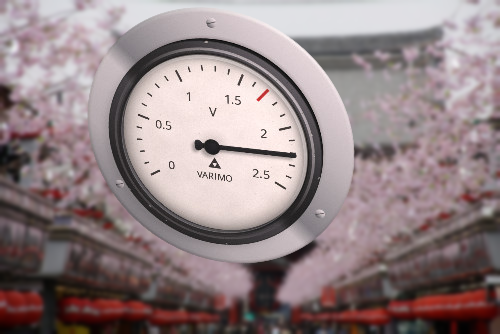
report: 2.2 (V)
